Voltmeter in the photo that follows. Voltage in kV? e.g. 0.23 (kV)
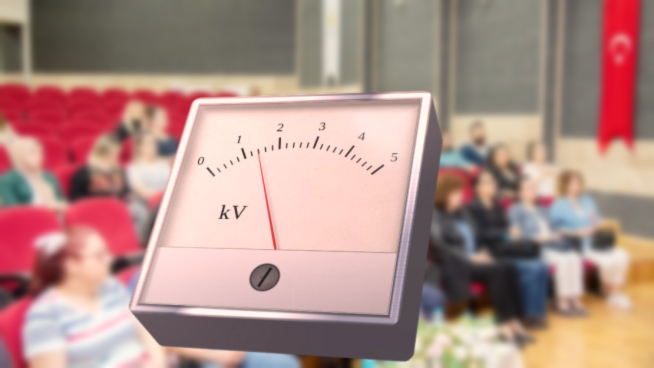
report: 1.4 (kV)
